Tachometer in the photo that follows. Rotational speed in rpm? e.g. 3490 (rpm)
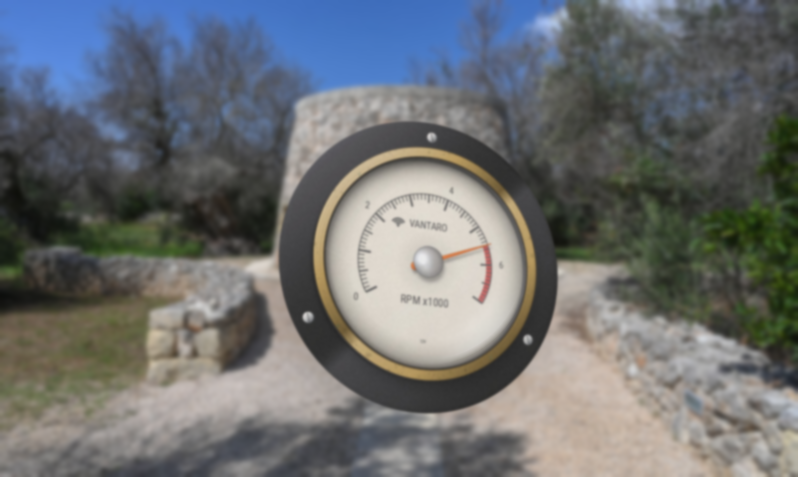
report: 5500 (rpm)
